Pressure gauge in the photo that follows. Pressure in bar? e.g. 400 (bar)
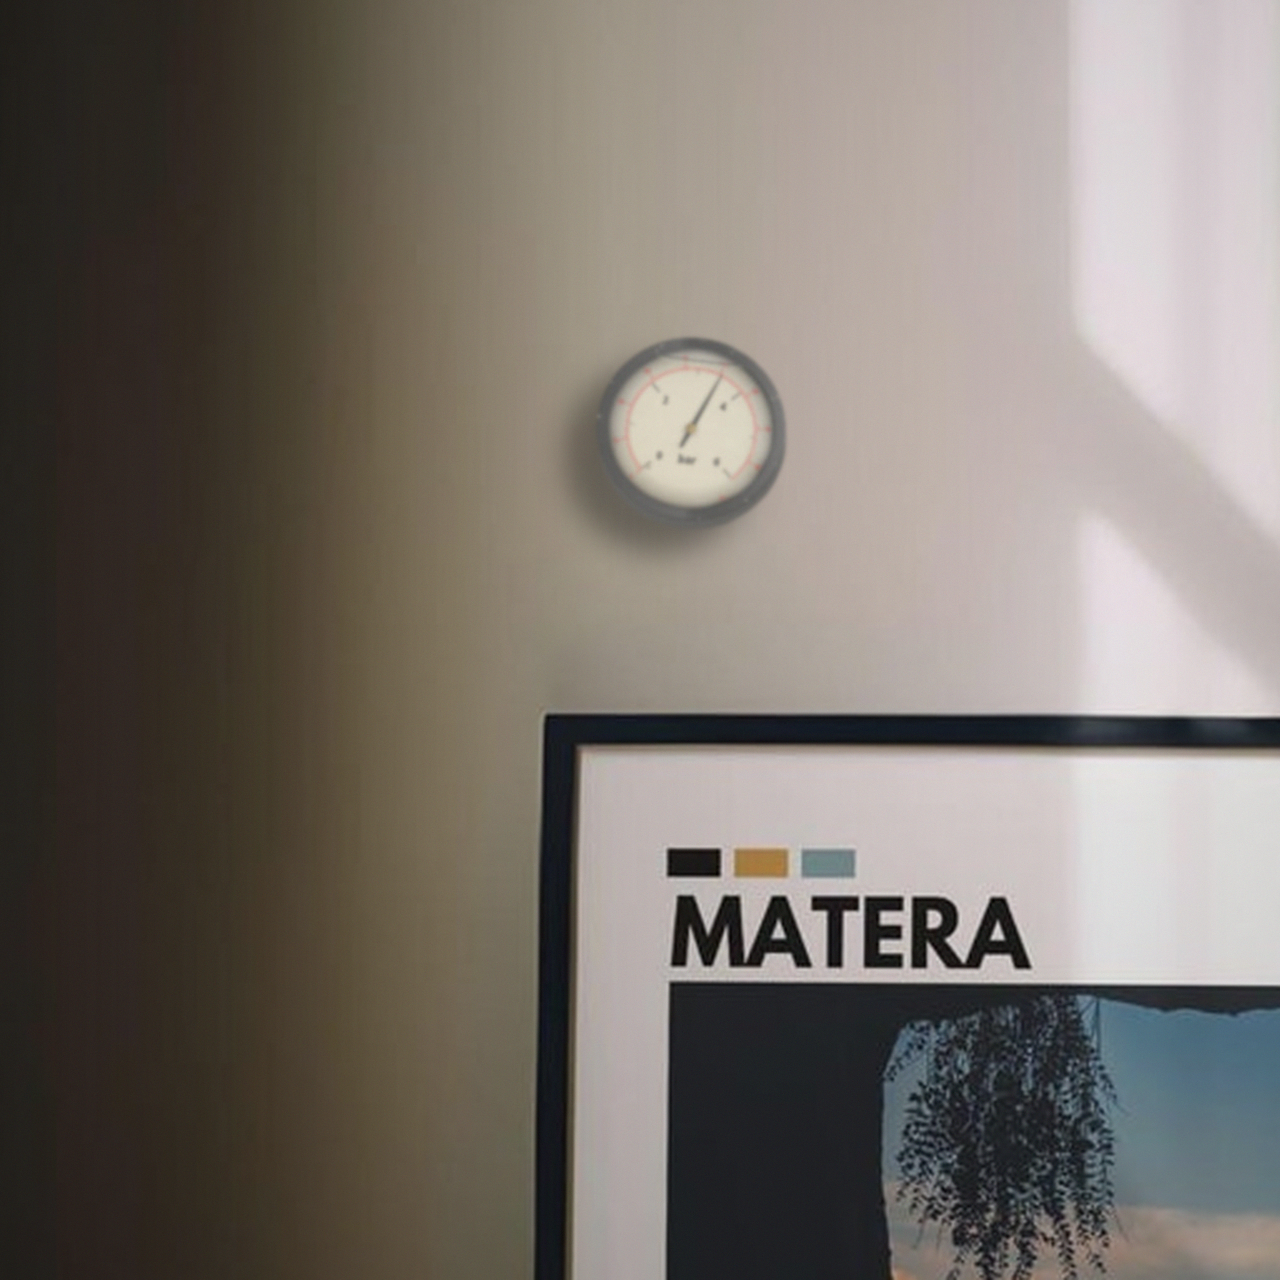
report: 3.5 (bar)
